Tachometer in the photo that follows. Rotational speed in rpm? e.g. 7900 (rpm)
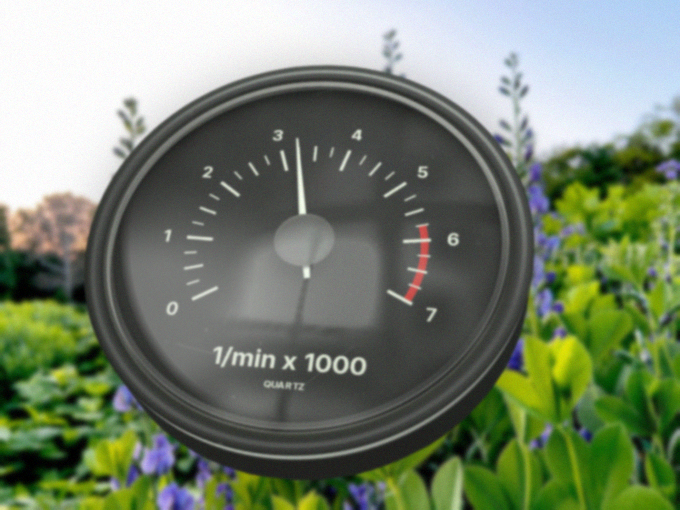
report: 3250 (rpm)
